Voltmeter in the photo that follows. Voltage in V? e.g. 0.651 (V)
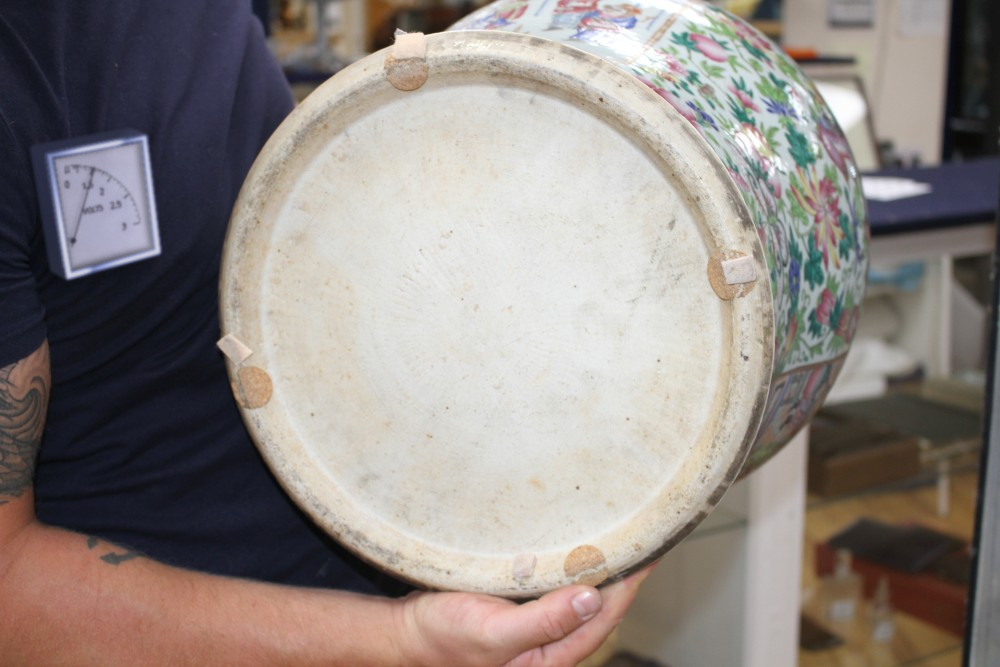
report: 1.5 (V)
